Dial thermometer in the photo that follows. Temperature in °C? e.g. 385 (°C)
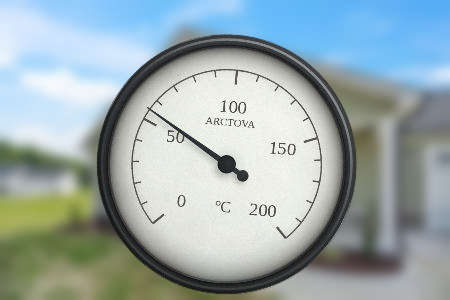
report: 55 (°C)
